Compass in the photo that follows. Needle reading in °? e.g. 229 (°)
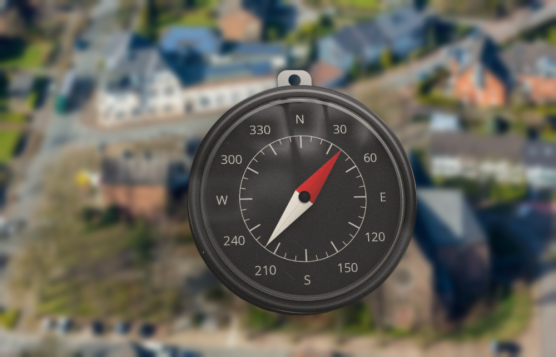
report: 40 (°)
